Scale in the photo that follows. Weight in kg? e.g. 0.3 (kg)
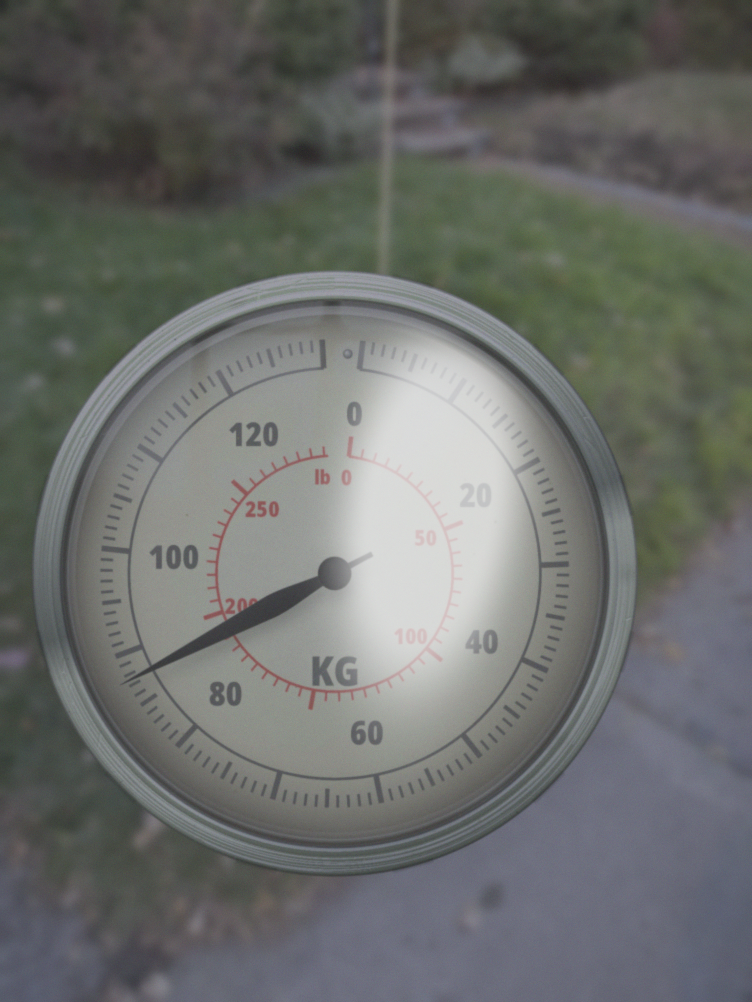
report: 87.5 (kg)
